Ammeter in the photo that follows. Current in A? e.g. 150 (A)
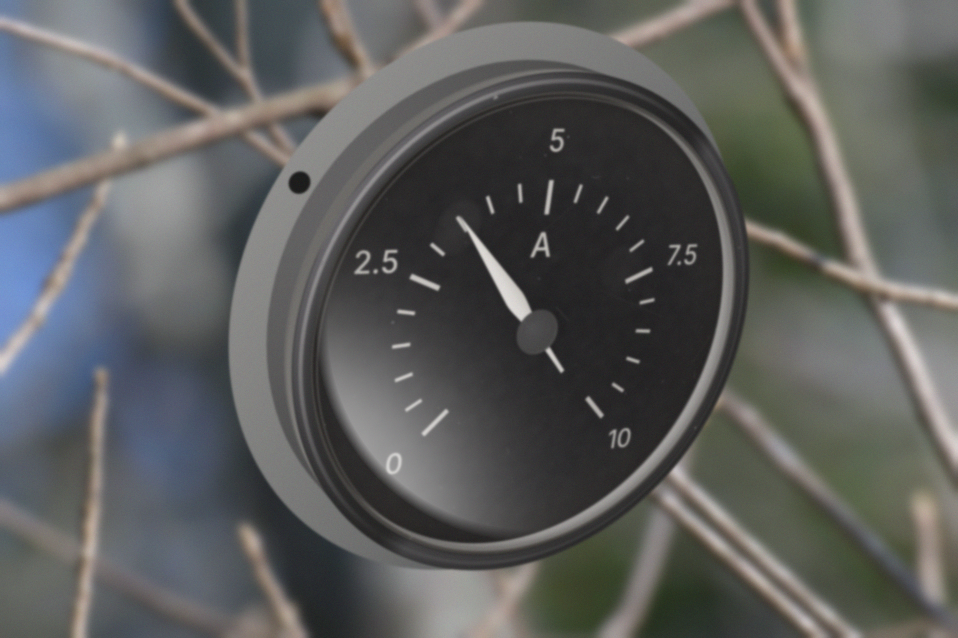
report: 3.5 (A)
